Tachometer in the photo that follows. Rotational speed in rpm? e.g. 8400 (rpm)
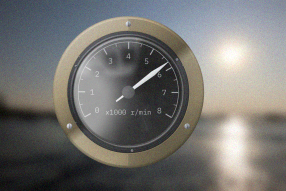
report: 5750 (rpm)
